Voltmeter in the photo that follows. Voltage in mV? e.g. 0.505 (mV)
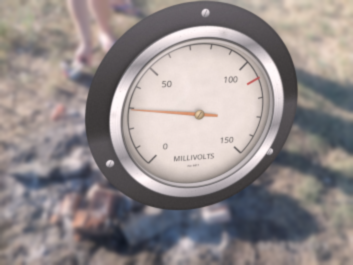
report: 30 (mV)
